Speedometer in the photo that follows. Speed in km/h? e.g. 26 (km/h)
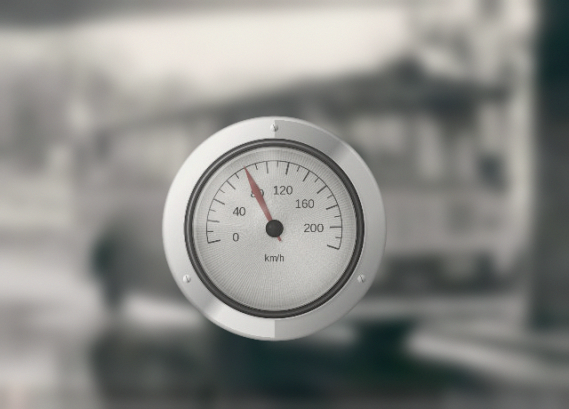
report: 80 (km/h)
